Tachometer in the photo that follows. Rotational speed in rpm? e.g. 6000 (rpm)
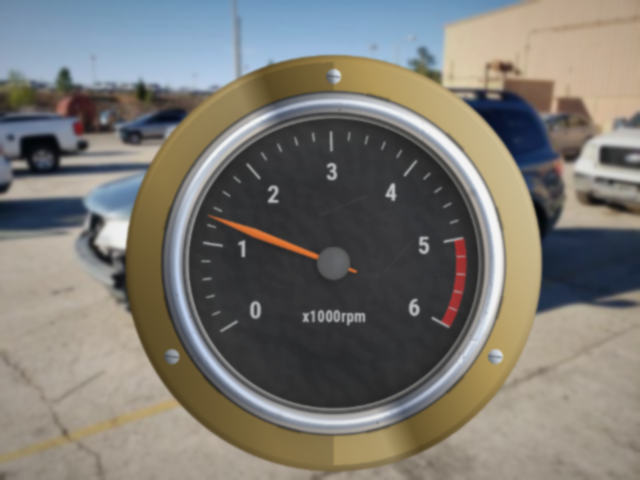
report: 1300 (rpm)
